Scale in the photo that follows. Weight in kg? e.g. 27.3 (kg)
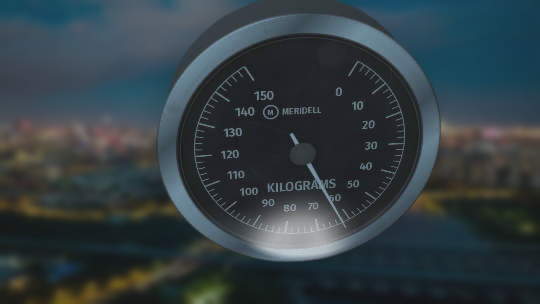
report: 62 (kg)
